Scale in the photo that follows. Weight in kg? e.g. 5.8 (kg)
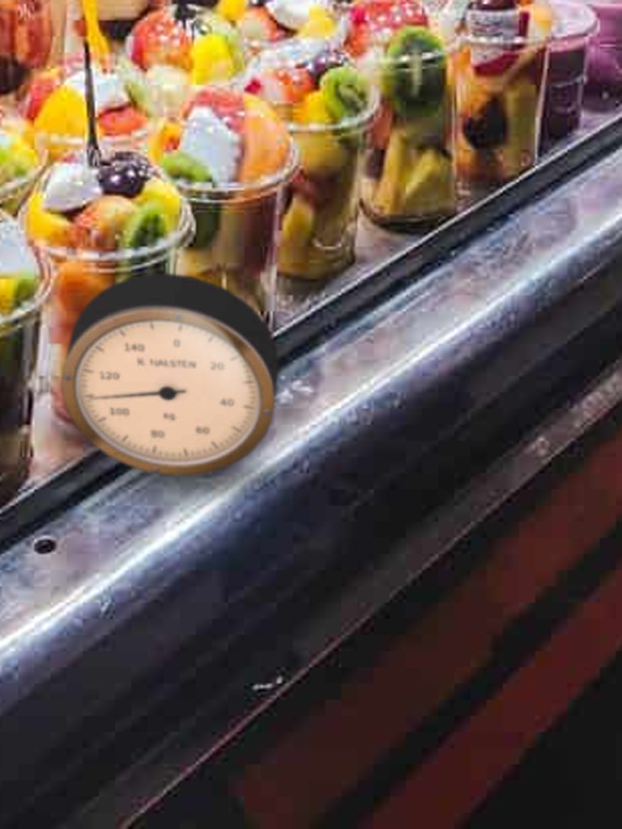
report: 110 (kg)
